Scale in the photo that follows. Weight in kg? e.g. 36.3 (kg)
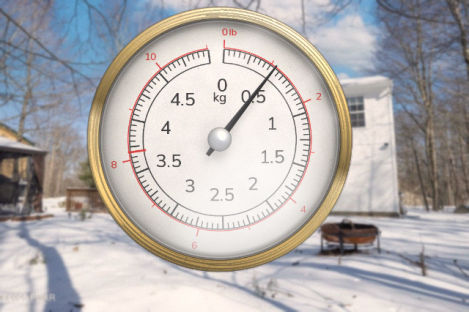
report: 0.5 (kg)
